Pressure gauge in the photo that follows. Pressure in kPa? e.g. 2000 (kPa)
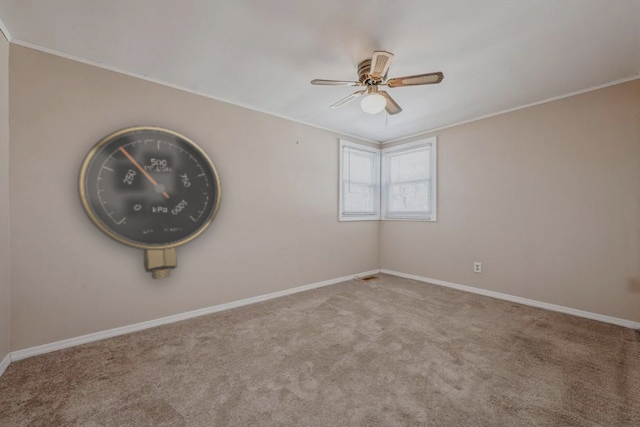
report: 350 (kPa)
